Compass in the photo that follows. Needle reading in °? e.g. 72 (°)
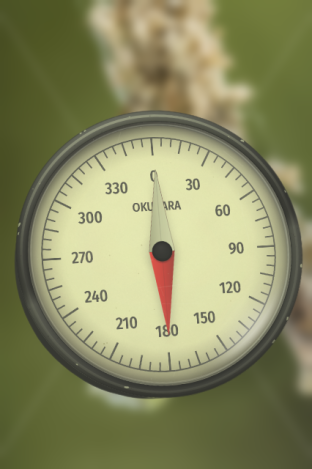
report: 180 (°)
